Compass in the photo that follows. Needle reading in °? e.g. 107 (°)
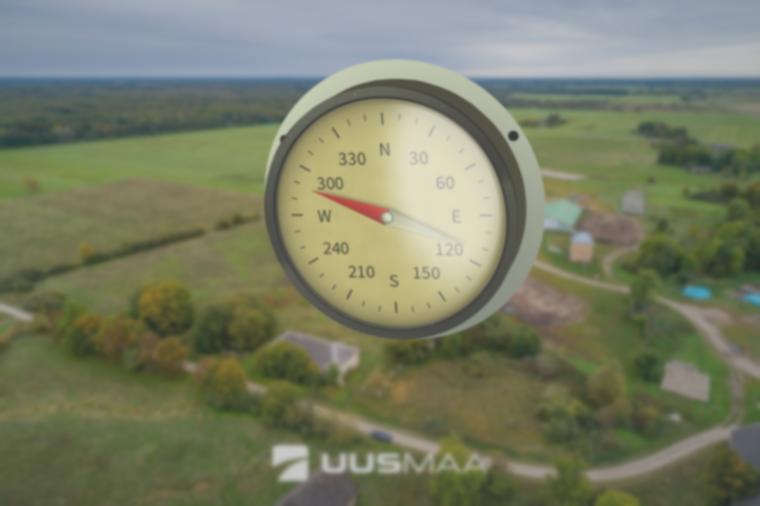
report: 290 (°)
